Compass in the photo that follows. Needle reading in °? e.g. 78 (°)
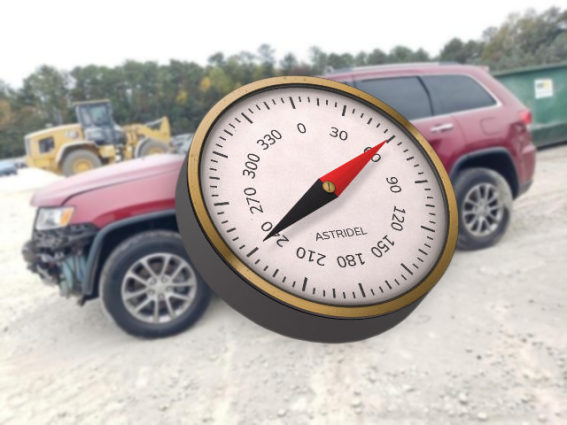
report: 60 (°)
